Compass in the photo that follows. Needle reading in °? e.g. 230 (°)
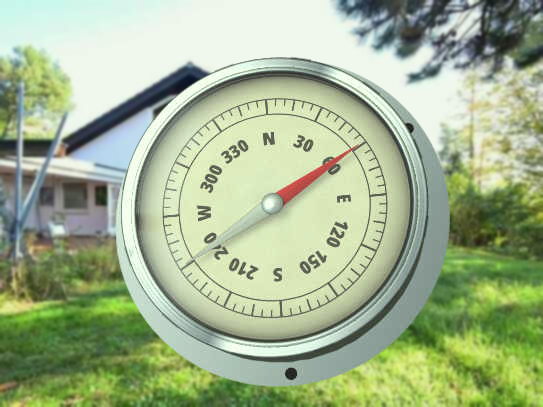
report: 60 (°)
